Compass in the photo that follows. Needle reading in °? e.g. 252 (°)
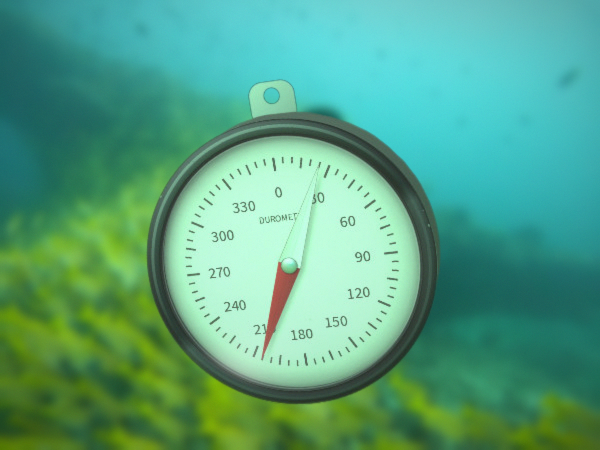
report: 205 (°)
